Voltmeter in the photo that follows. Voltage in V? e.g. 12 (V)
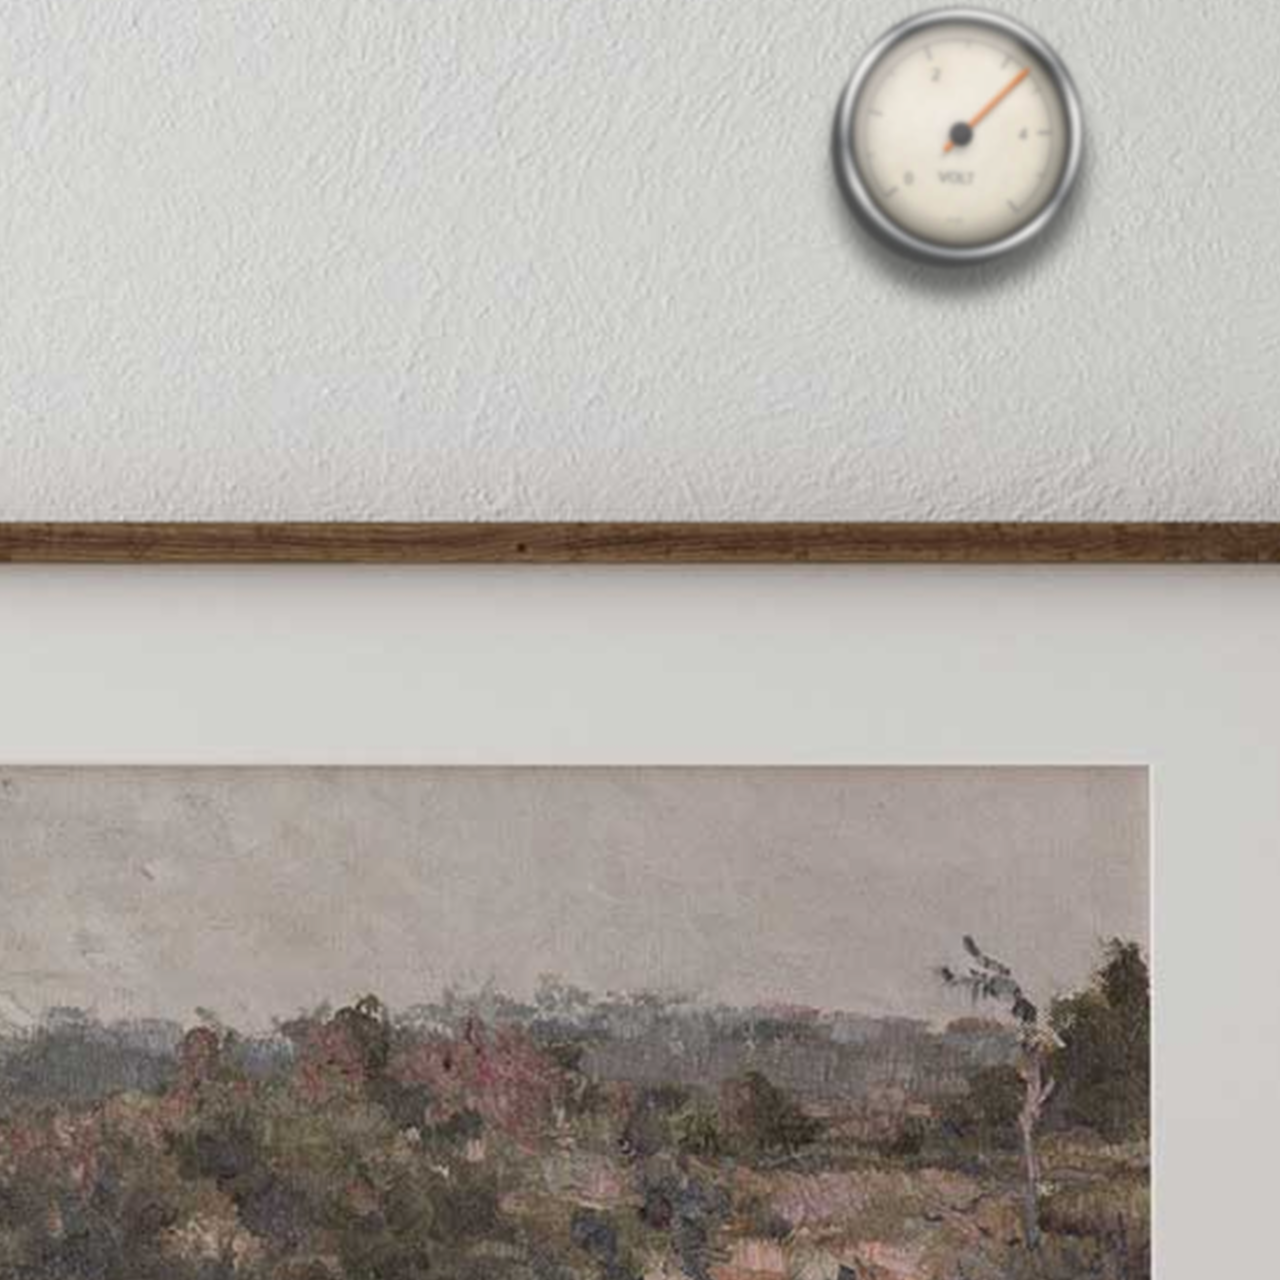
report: 3.25 (V)
